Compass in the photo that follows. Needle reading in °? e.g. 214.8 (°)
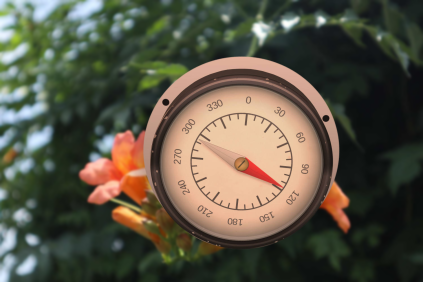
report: 115 (°)
